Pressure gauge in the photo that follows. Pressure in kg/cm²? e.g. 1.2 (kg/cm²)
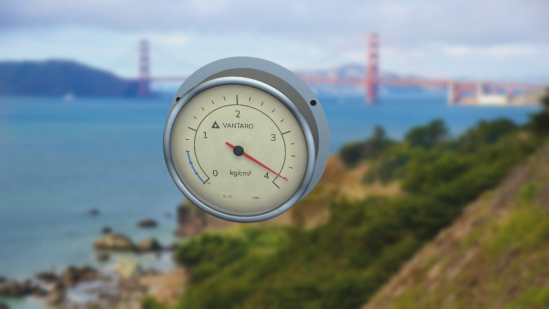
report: 3.8 (kg/cm²)
